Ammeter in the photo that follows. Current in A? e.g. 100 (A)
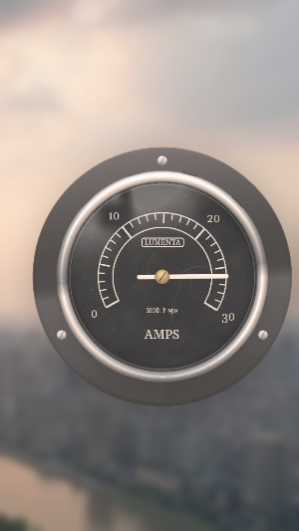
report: 26 (A)
